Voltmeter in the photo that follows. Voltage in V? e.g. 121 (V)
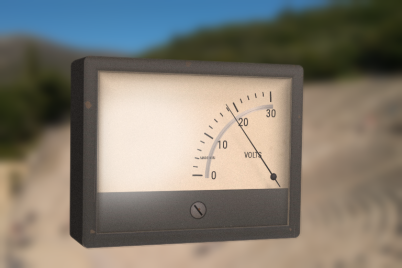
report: 18 (V)
